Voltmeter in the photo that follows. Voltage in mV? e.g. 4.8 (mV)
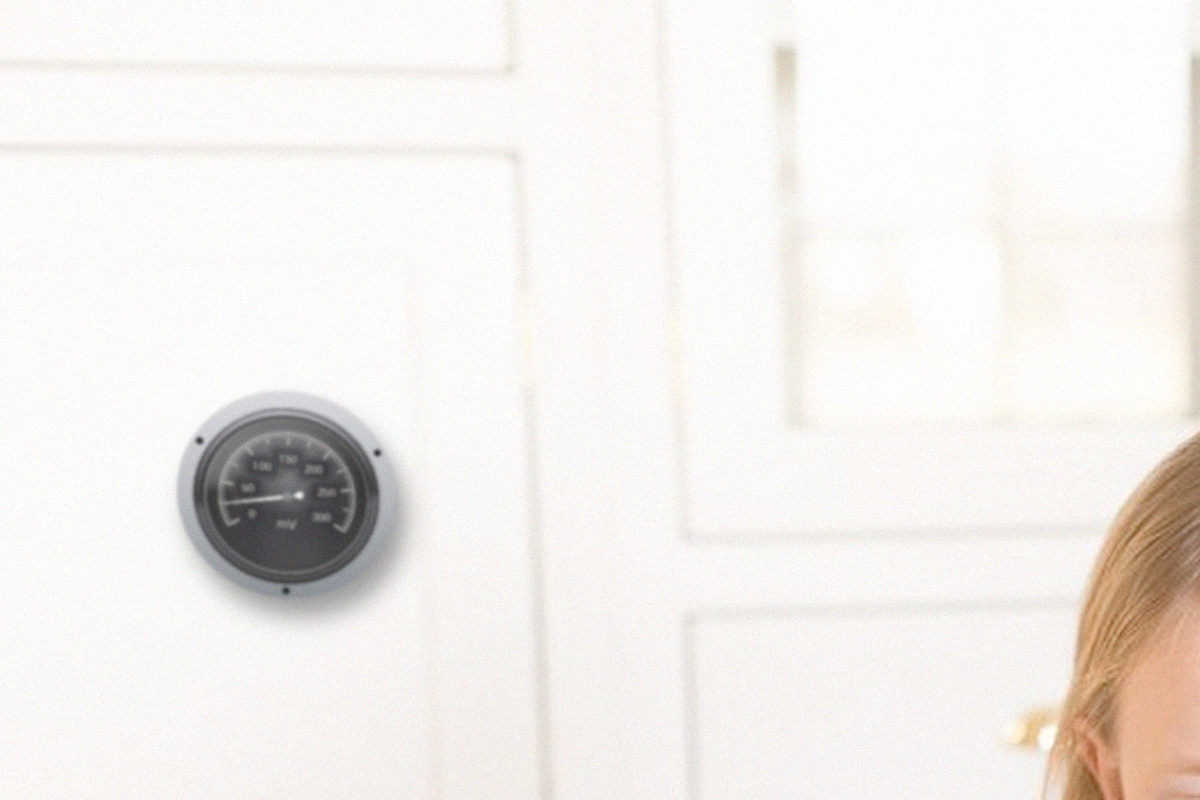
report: 25 (mV)
